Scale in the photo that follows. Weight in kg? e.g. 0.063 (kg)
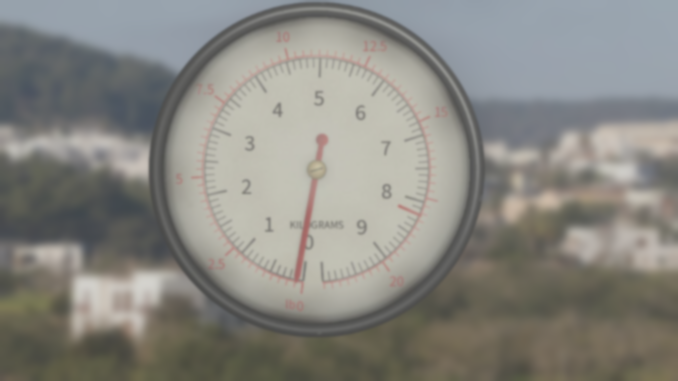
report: 0.1 (kg)
